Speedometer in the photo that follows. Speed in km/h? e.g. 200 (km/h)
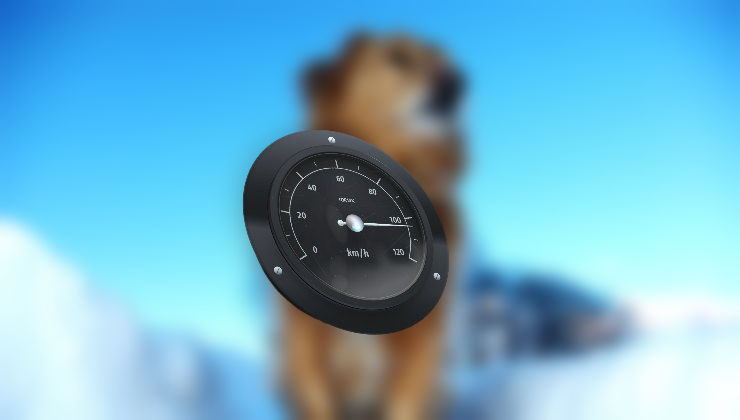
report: 105 (km/h)
